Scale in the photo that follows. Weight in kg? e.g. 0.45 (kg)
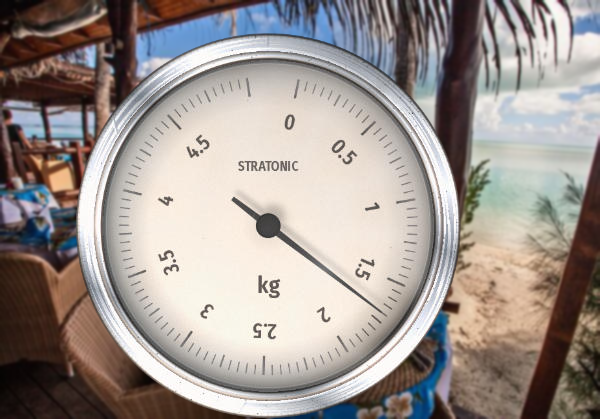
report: 1.7 (kg)
